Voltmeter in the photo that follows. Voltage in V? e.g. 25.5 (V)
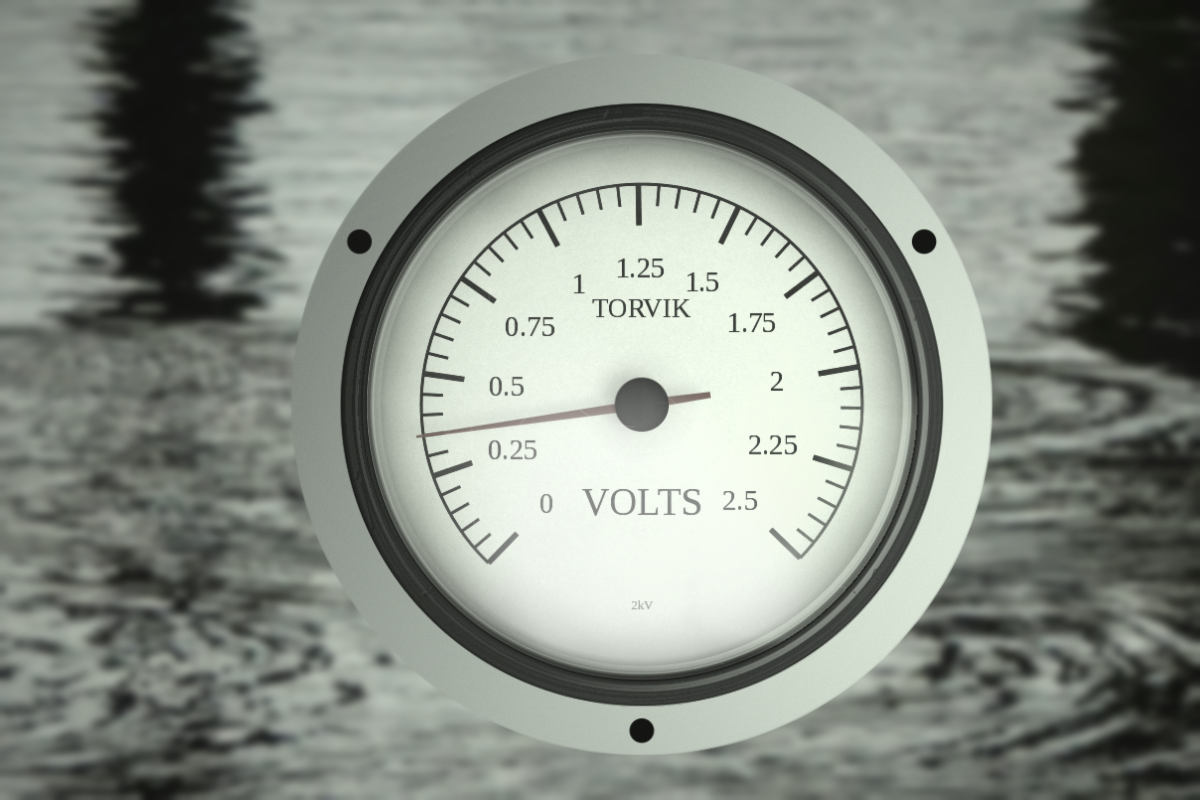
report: 0.35 (V)
